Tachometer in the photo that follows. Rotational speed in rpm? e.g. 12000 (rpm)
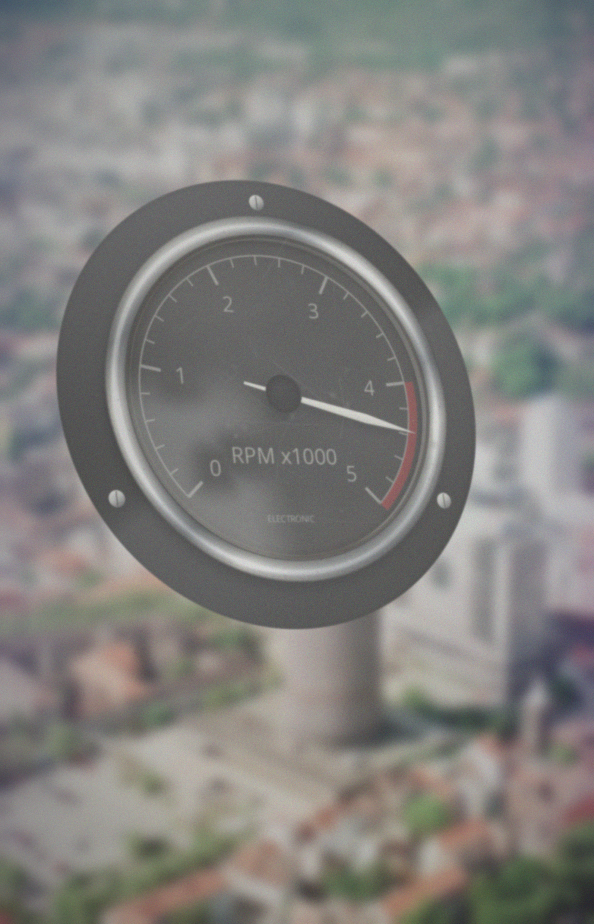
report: 4400 (rpm)
